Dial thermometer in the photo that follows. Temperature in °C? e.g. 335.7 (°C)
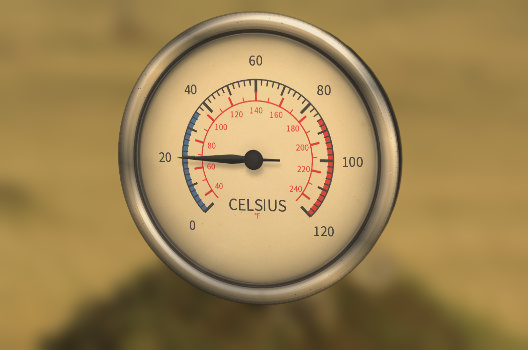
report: 20 (°C)
